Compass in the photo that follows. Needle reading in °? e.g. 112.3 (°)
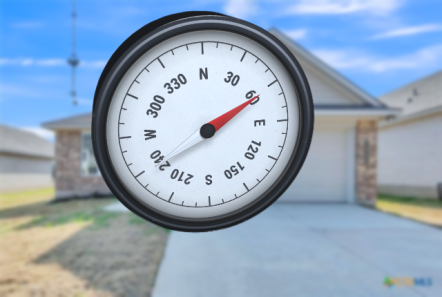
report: 60 (°)
